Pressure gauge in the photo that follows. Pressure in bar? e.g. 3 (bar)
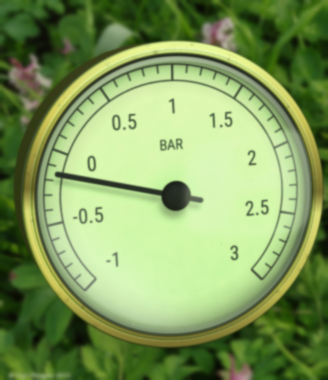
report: -0.15 (bar)
